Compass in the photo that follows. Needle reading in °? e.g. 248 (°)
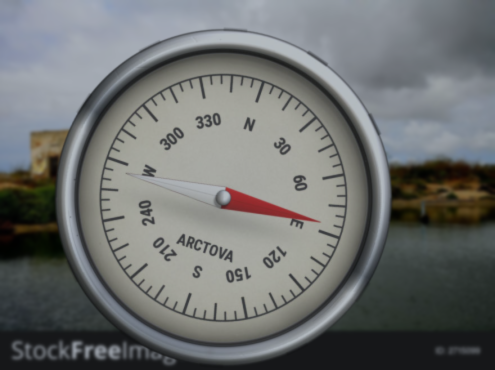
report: 85 (°)
